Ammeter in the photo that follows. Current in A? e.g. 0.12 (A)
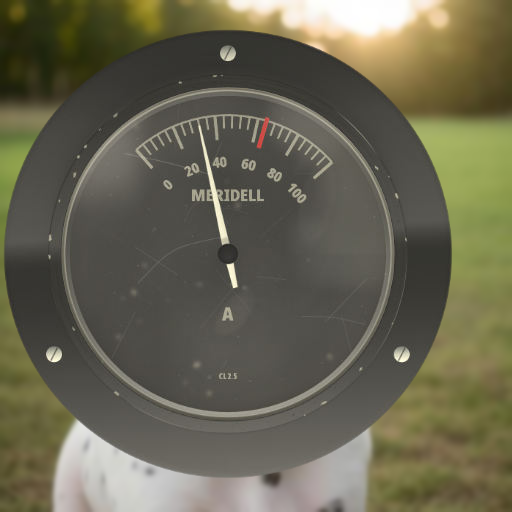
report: 32 (A)
